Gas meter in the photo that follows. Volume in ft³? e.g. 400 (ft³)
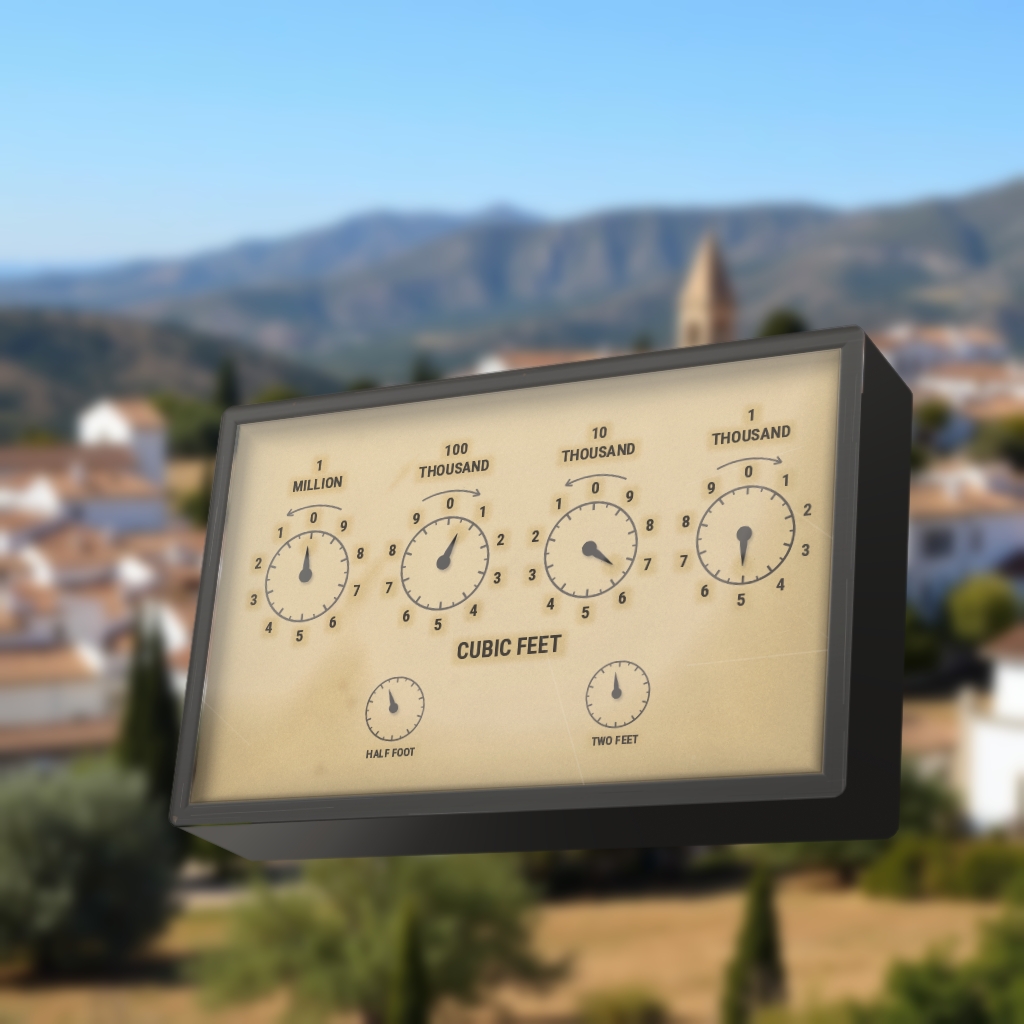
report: 6500 (ft³)
